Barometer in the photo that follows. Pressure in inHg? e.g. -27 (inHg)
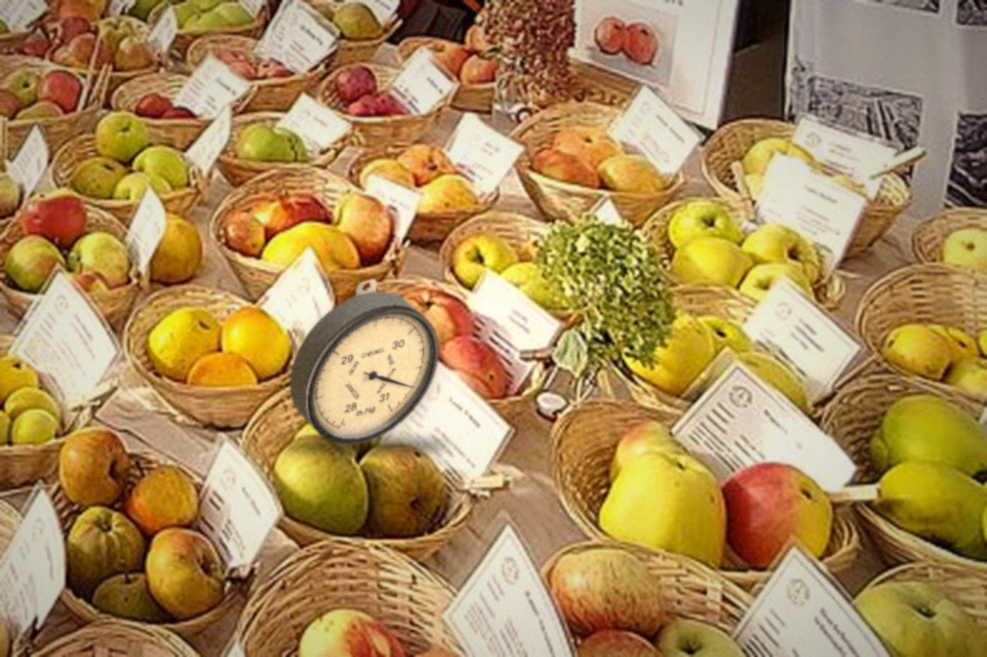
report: 30.7 (inHg)
